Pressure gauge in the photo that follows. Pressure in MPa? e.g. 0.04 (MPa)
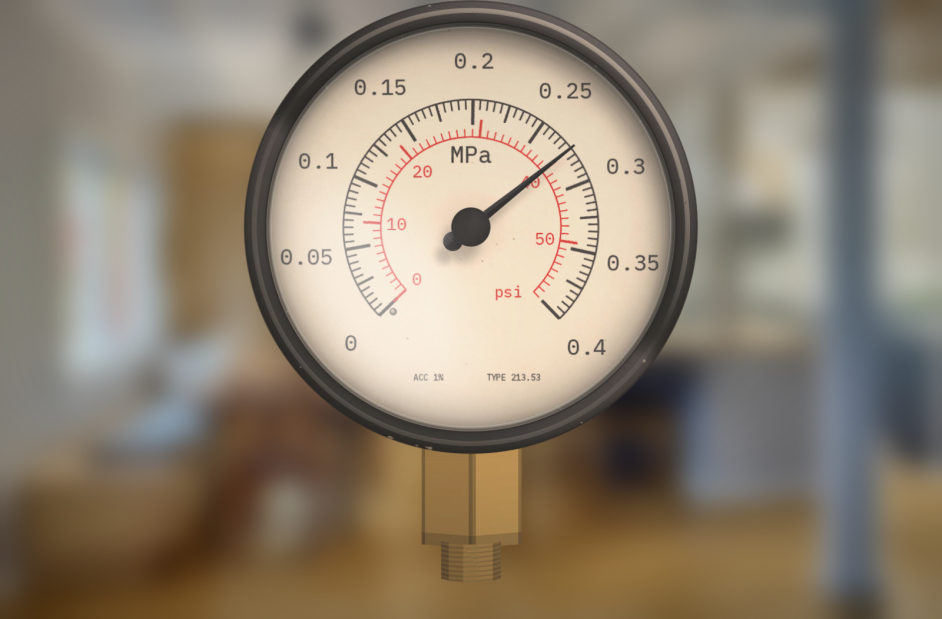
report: 0.275 (MPa)
